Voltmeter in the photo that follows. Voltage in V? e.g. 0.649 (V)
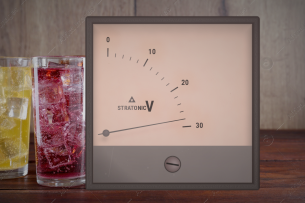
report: 28 (V)
